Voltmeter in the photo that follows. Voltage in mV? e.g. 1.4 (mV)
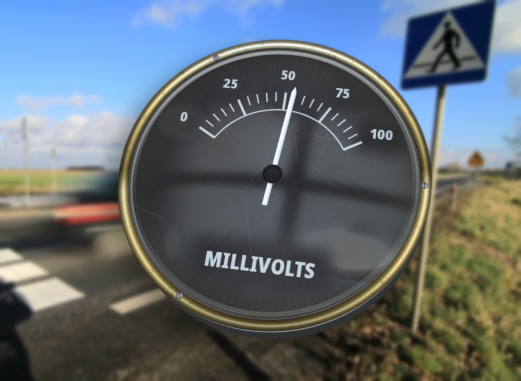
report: 55 (mV)
